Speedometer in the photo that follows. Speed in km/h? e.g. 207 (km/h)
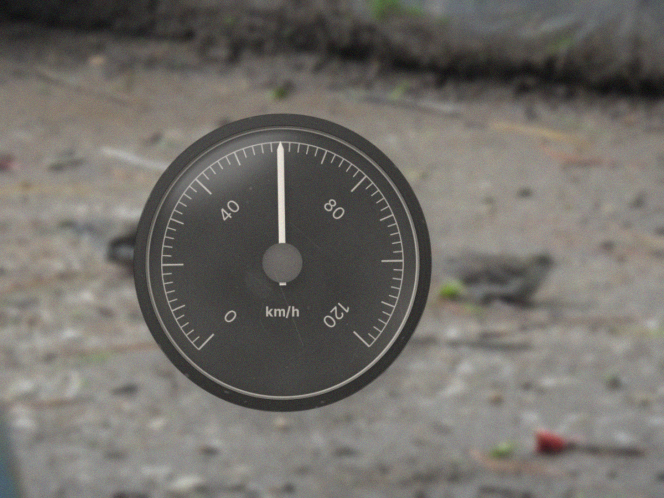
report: 60 (km/h)
